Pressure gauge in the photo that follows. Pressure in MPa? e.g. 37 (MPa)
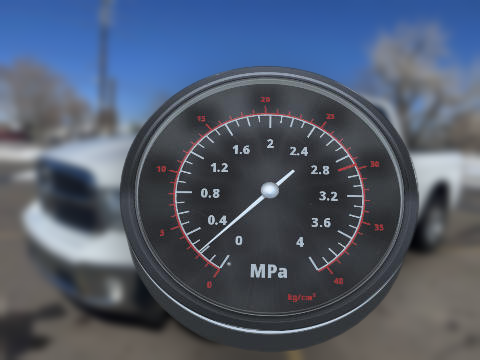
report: 0.2 (MPa)
